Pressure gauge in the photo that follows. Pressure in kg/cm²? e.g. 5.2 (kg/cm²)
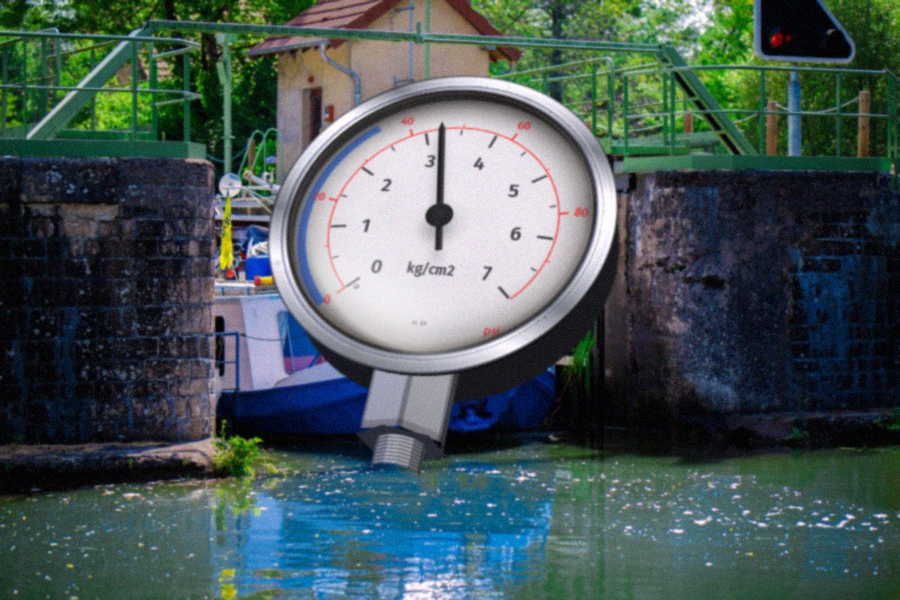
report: 3.25 (kg/cm²)
